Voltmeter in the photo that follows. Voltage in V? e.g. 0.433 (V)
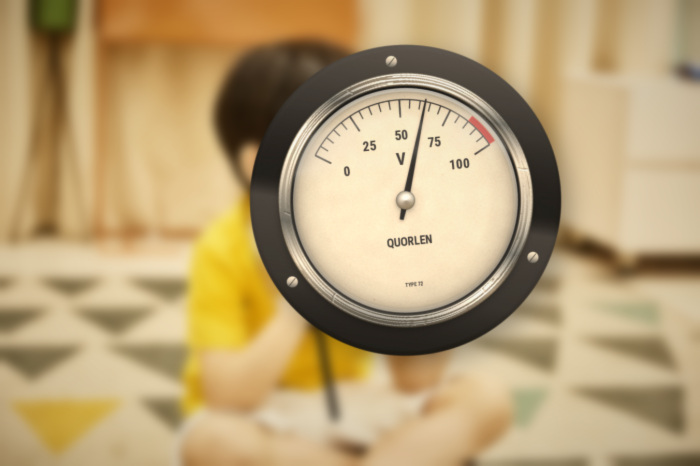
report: 62.5 (V)
